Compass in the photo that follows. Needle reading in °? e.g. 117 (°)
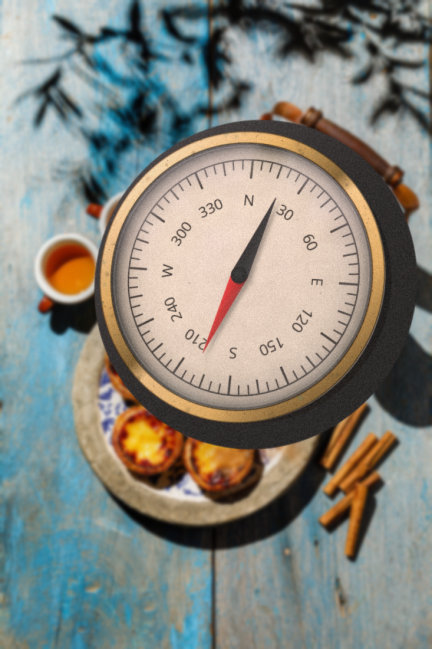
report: 200 (°)
